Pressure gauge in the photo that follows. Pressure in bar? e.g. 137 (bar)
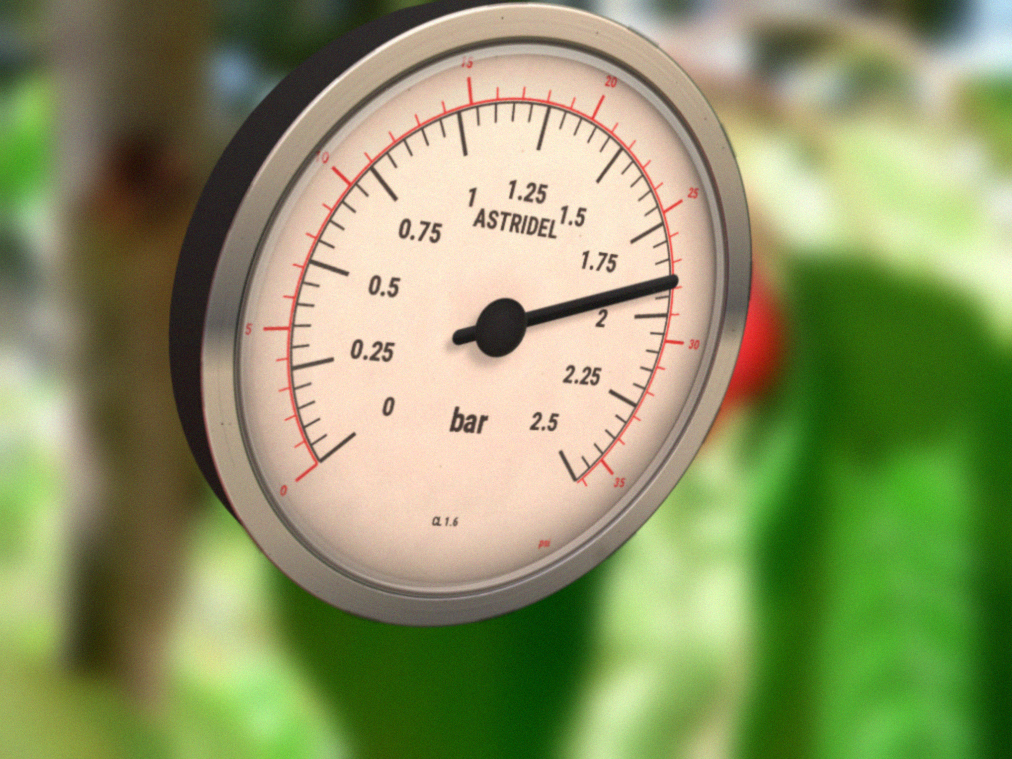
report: 1.9 (bar)
